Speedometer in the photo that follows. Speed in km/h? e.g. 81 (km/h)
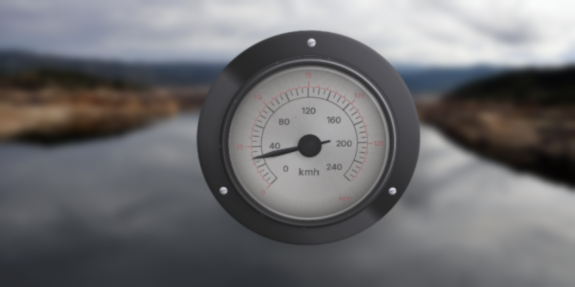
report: 30 (km/h)
